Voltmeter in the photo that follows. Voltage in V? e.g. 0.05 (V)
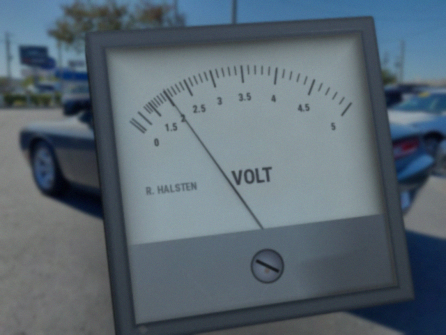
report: 2 (V)
